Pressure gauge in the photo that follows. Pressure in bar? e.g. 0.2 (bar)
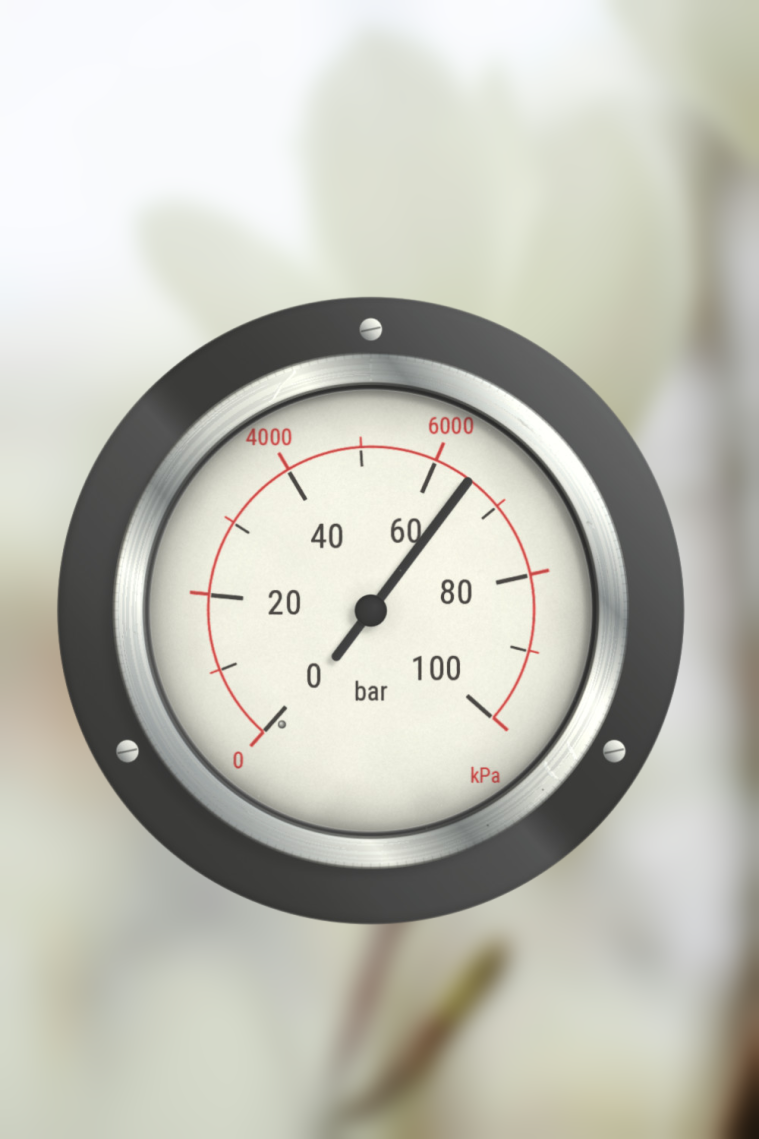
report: 65 (bar)
